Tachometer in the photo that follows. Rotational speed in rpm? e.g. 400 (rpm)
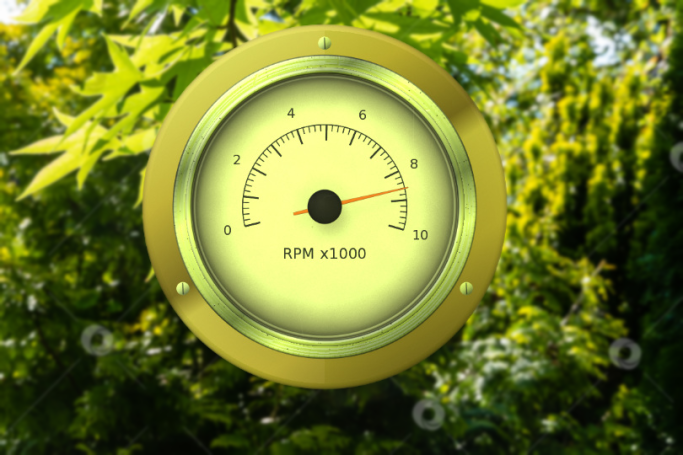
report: 8600 (rpm)
